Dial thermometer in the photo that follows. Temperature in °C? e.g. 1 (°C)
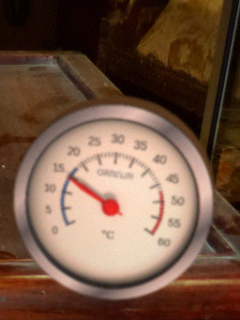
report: 15 (°C)
